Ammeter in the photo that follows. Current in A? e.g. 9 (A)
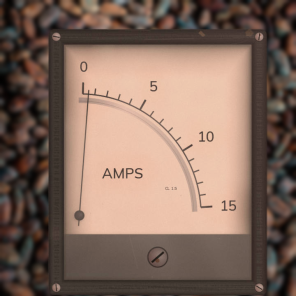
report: 0.5 (A)
